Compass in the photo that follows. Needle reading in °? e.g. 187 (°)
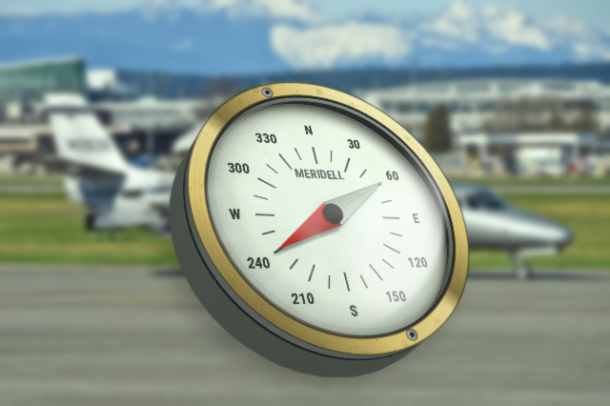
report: 240 (°)
